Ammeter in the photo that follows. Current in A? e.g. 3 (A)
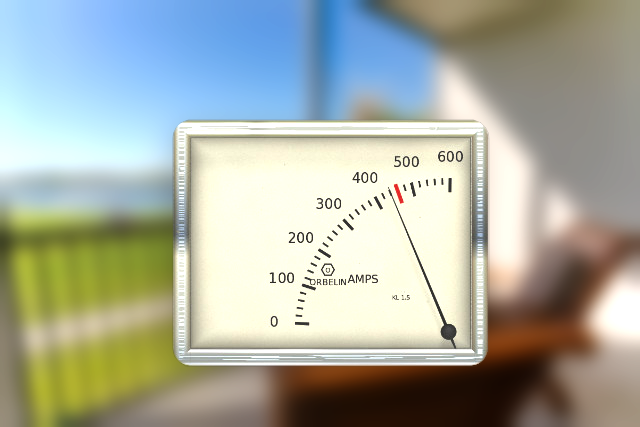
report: 440 (A)
